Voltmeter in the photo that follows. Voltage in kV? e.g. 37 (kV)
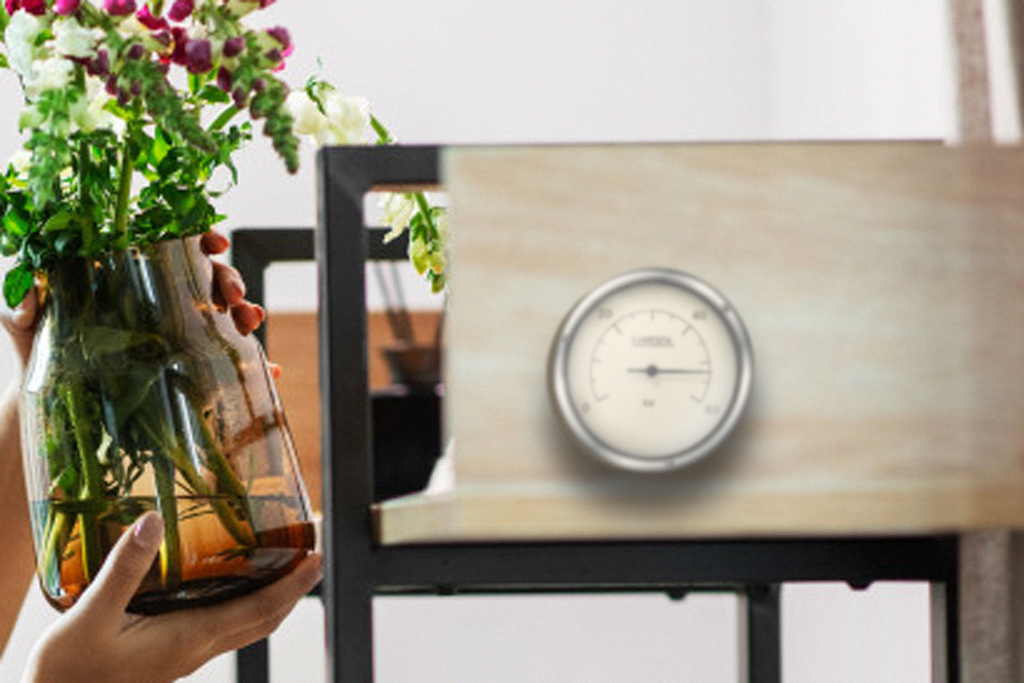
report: 52.5 (kV)
